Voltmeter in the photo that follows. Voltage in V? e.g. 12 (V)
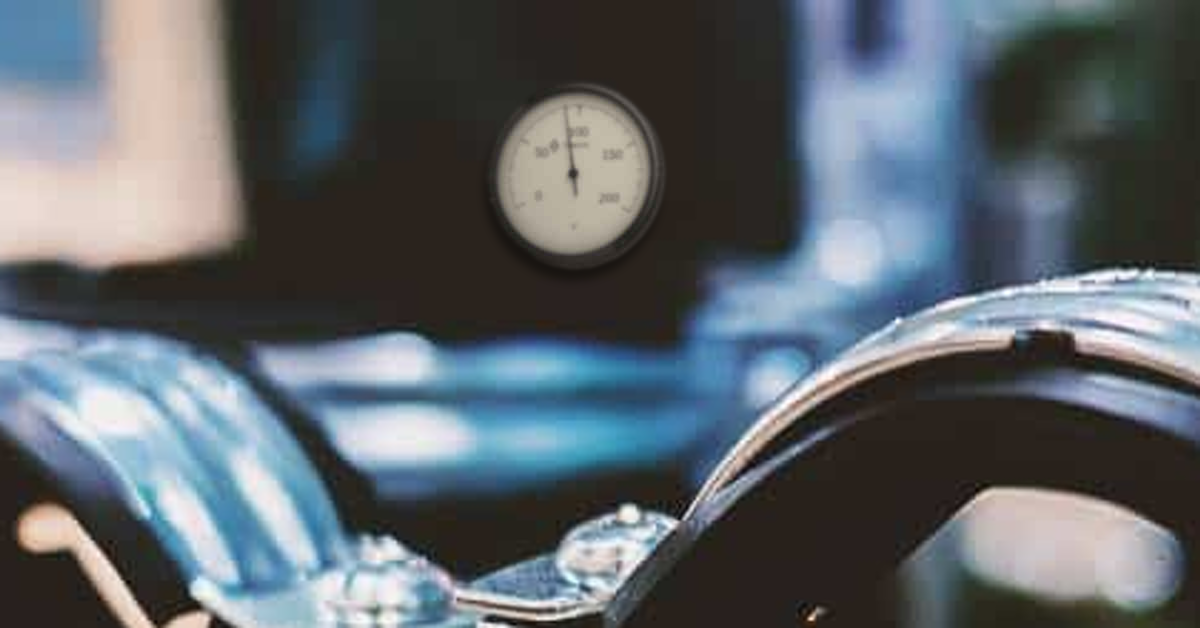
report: 90 (V)
